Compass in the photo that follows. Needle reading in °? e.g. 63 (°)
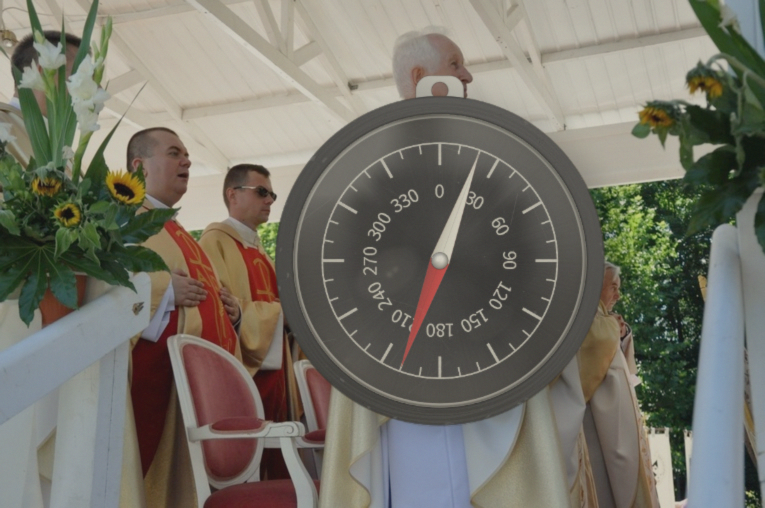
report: 200 (°)
